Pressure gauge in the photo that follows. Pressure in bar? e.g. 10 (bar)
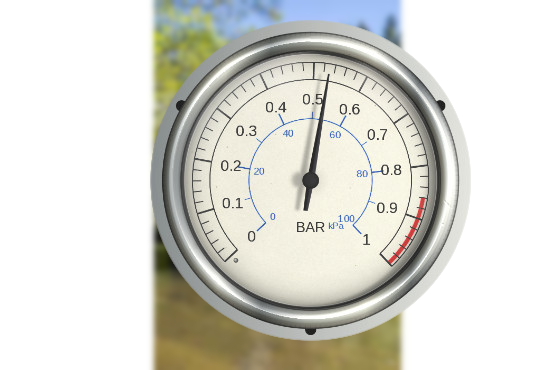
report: 0.53 (bar)
